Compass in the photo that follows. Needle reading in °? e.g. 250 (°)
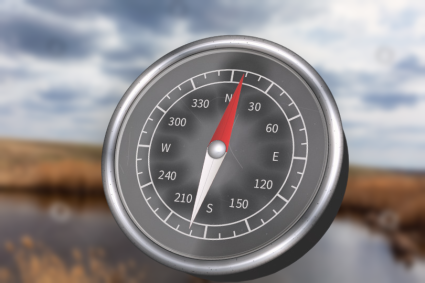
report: 10 (°)
